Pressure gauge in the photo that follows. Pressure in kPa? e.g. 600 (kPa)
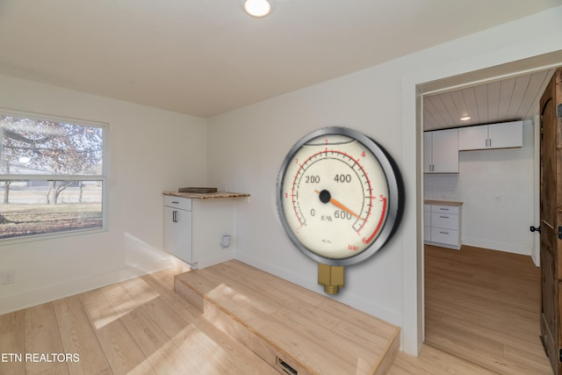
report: 560 (kPa)
